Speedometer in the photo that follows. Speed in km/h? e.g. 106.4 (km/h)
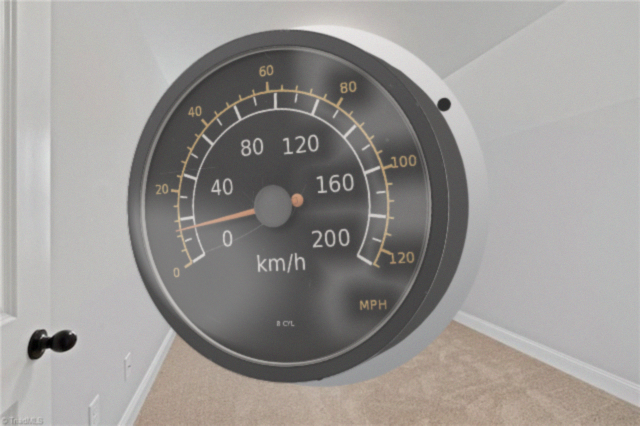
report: 15 (km/h)
